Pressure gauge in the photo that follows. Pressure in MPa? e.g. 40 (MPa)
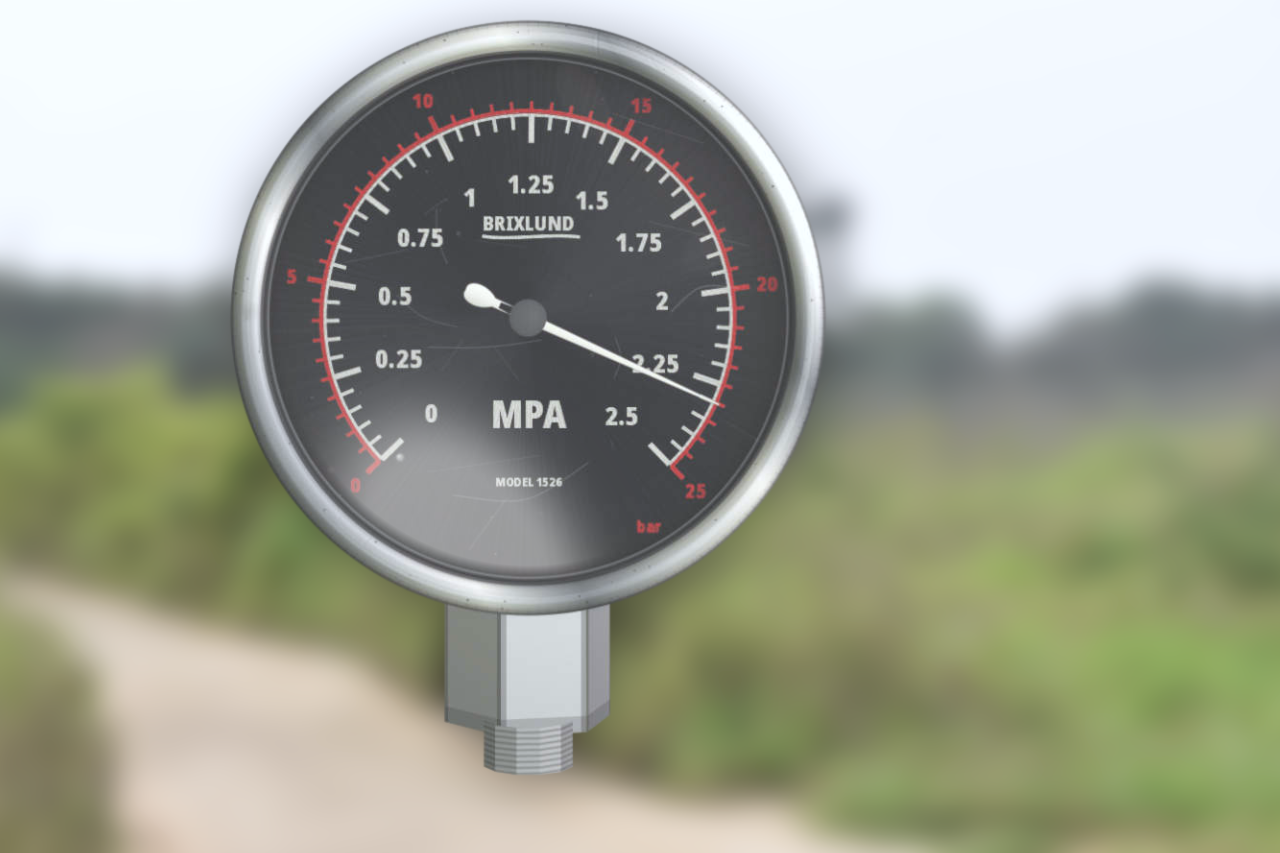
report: 2.3 (MPa)
